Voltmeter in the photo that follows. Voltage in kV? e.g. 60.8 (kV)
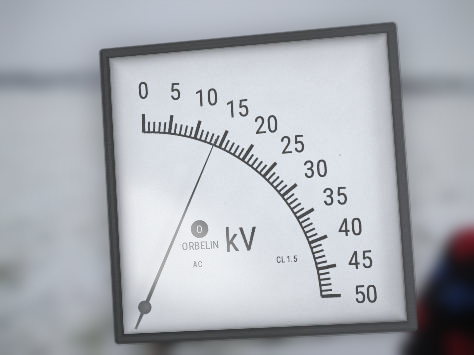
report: 14 (kV)
